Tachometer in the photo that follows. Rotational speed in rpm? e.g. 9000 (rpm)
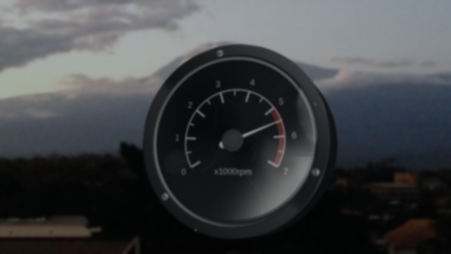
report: 5500 (rpm)
